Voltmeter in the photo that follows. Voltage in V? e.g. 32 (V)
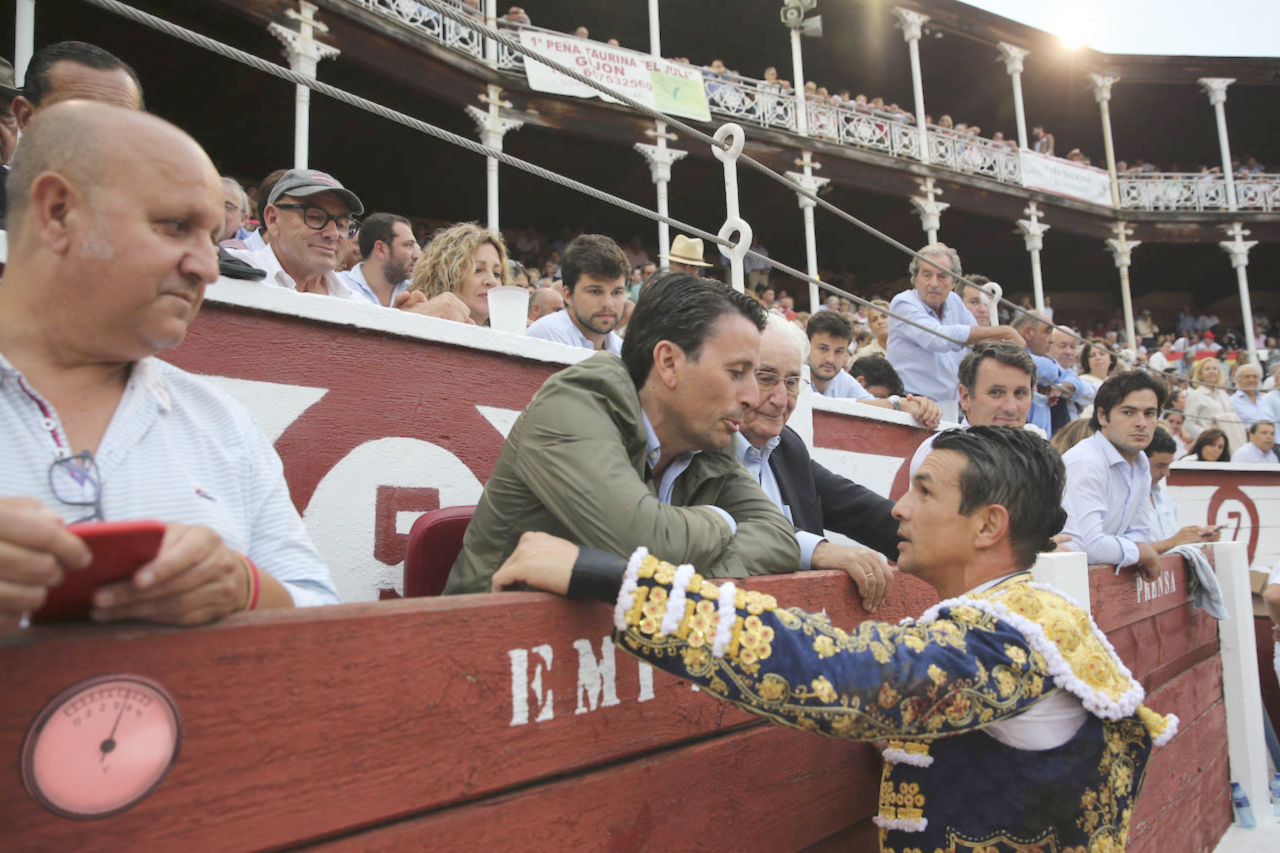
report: 3.5 (V)
